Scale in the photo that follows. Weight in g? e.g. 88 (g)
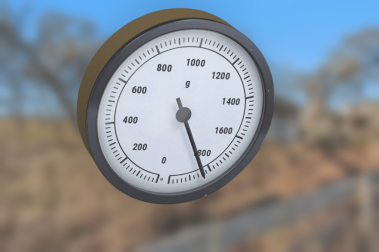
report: 1840 (g)
